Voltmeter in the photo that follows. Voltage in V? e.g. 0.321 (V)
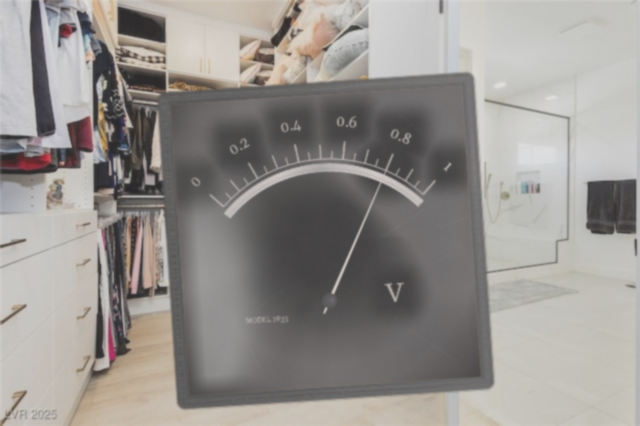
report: 0.8 (V)
